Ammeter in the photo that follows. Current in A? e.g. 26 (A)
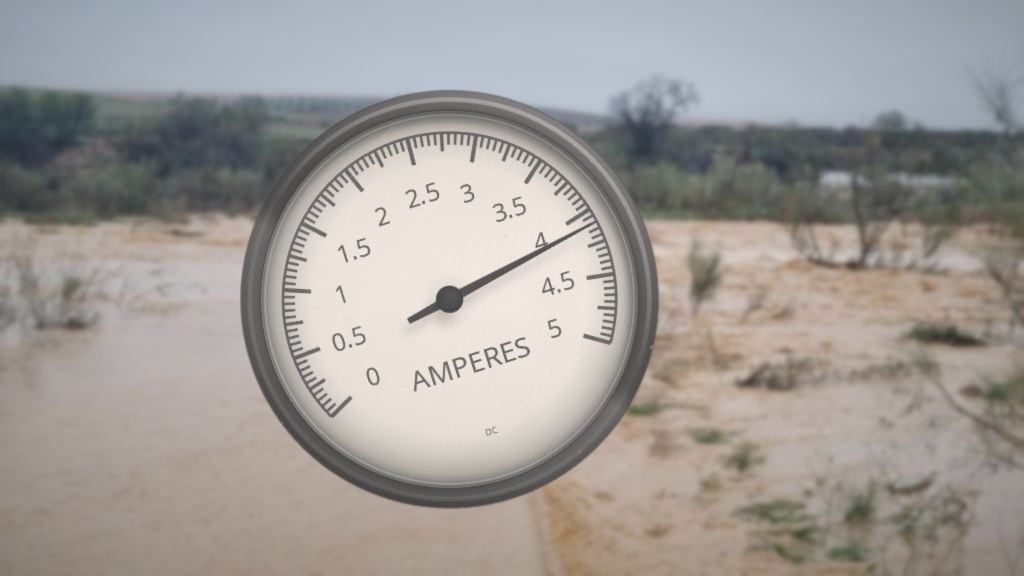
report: 4.1 (A)
